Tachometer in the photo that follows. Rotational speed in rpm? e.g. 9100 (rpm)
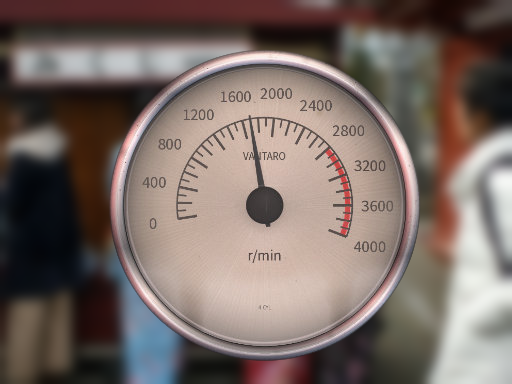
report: 1700 (rpm)
